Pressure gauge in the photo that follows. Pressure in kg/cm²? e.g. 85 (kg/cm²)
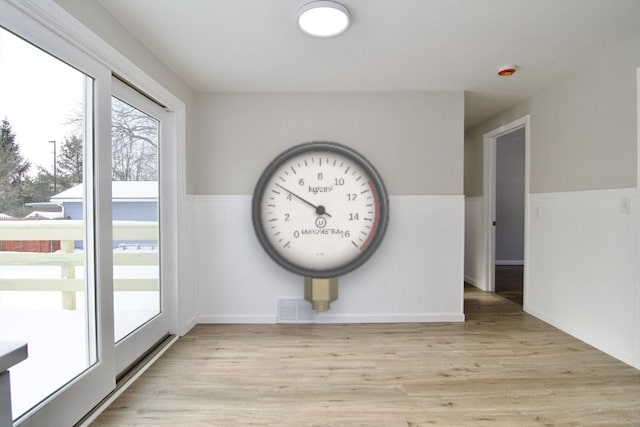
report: 4.5 (kg/cm²)
